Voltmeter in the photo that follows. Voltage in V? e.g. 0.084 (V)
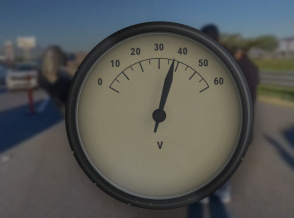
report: 37.5 (V)
